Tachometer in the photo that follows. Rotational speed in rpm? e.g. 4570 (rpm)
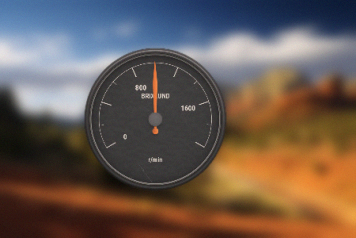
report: 1000 (rpm)
